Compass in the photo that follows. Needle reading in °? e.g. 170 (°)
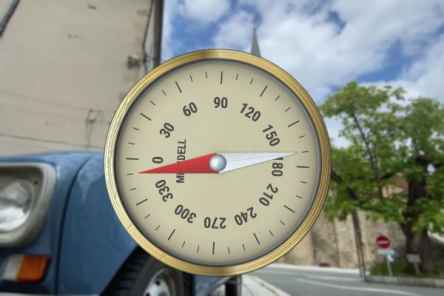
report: 350 (°)
